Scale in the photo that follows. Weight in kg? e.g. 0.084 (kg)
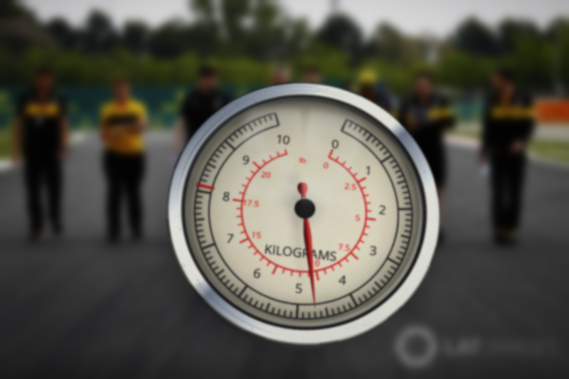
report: 4.7 (kg)
